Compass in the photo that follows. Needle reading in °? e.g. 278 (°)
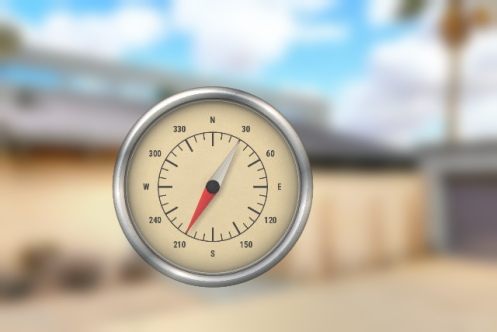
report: 210 (°)
